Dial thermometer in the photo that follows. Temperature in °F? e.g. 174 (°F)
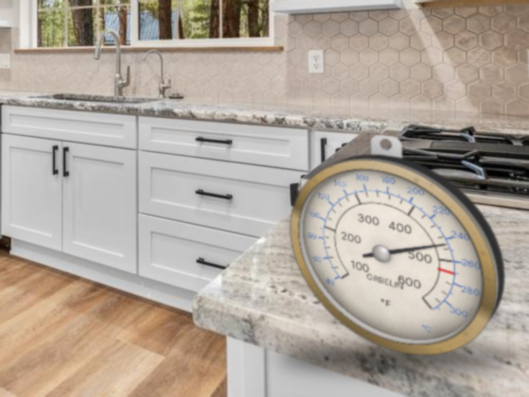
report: 470 (°F)
